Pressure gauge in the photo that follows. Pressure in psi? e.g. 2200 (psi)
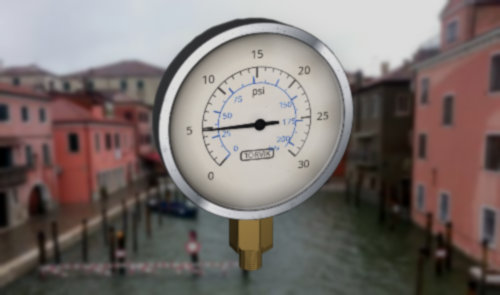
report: 5 (psi)
